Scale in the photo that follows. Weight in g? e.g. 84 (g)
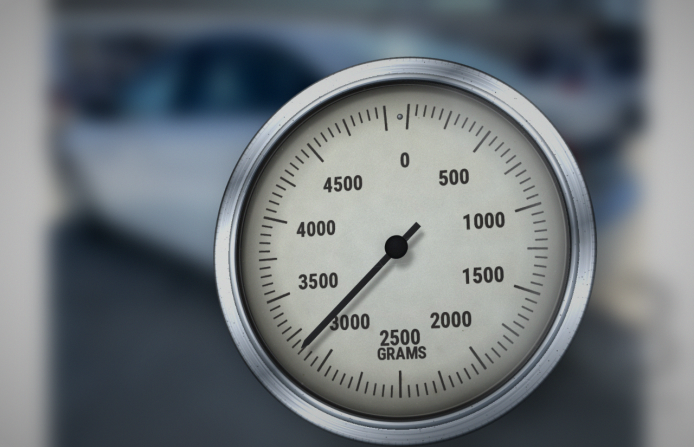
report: 3150 (g)
